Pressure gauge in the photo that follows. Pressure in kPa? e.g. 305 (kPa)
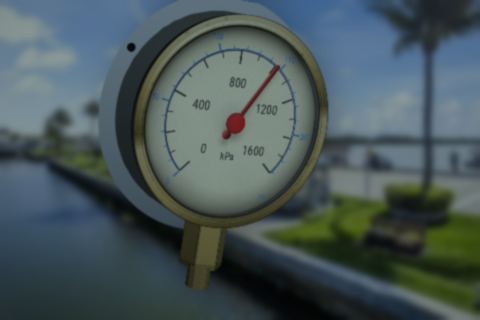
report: 1000 (kPa)
